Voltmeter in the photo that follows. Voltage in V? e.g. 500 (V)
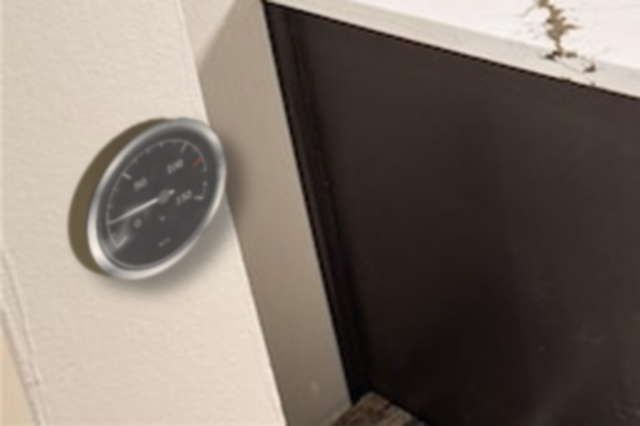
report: 20 (V)
